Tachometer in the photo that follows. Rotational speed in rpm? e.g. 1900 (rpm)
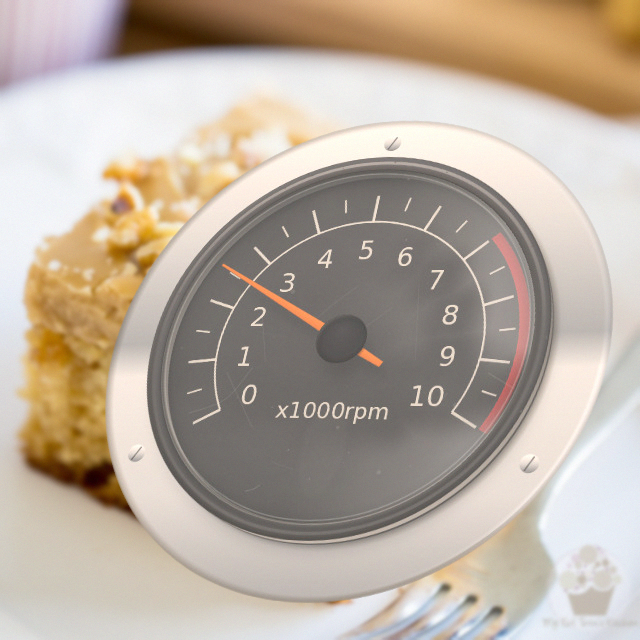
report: 2500 (rpm)
